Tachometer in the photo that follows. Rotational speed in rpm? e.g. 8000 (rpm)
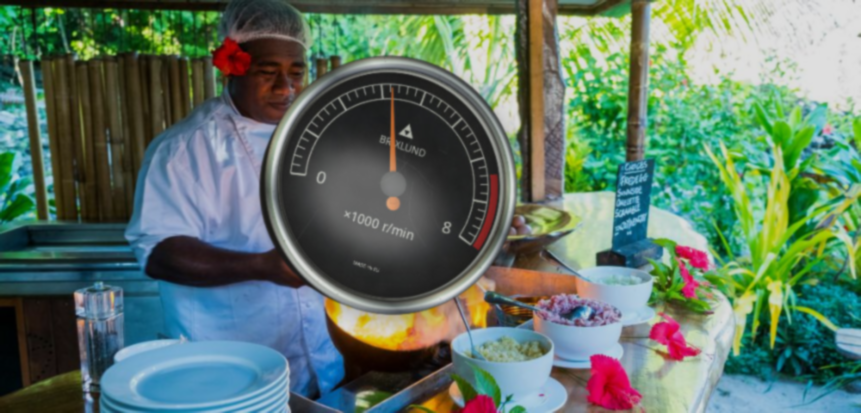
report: 3200 (rpm)
